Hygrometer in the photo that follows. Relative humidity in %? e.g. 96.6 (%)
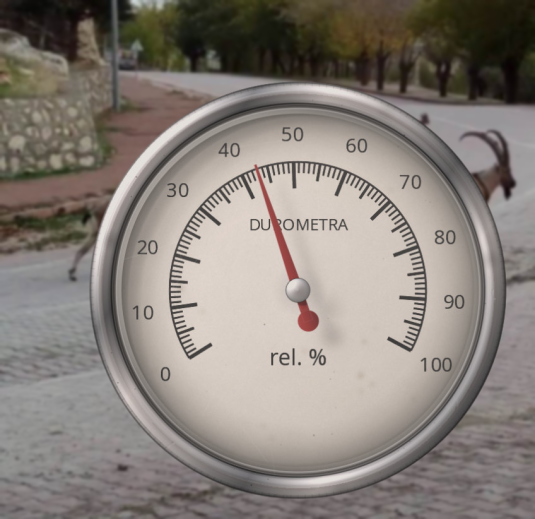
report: 43 (%)
